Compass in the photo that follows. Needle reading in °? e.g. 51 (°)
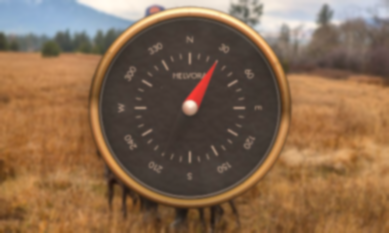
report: 30 (°)
